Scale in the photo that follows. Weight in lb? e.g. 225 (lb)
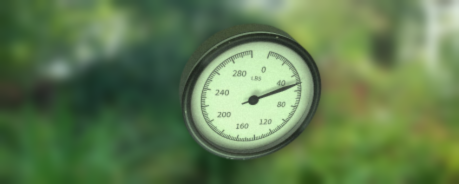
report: 50 (lb)
